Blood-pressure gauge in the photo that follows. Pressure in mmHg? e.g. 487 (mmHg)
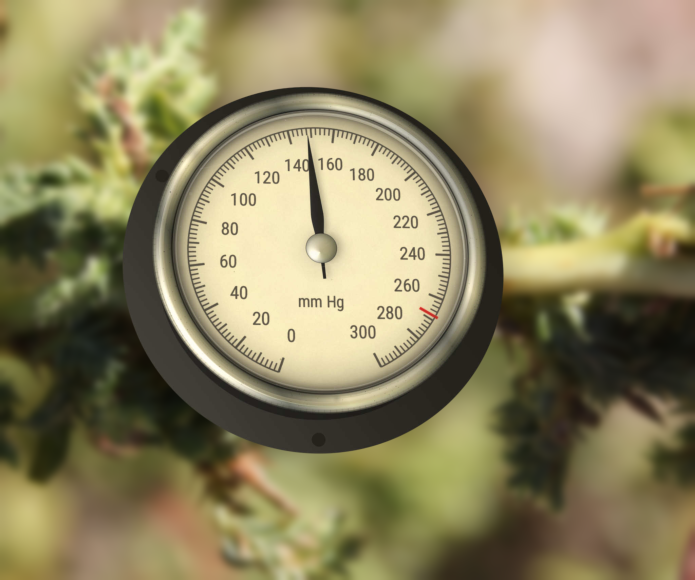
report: 148 (mmHg)
